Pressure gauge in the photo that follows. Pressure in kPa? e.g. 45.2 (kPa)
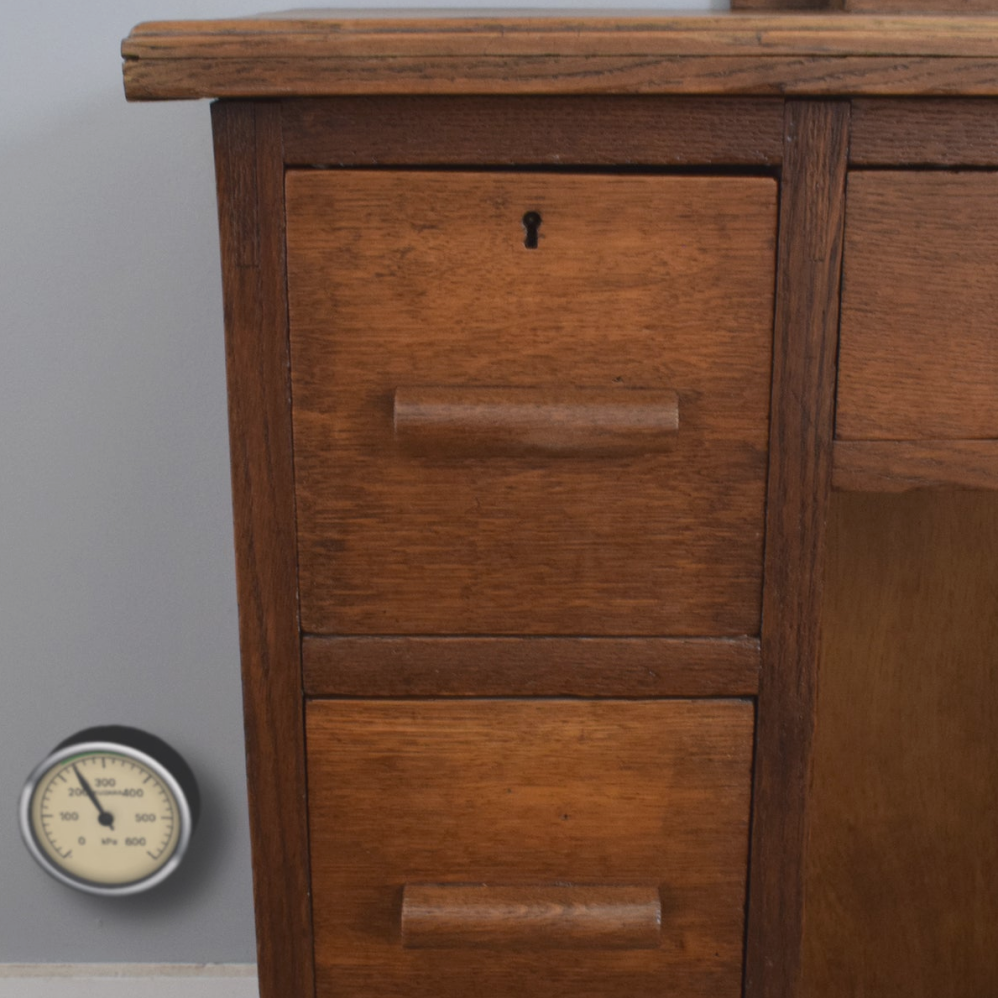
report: 240 (kPa)
